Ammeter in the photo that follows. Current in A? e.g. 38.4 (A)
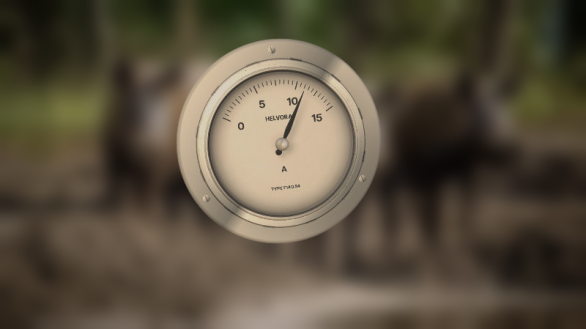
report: 11 (A)
